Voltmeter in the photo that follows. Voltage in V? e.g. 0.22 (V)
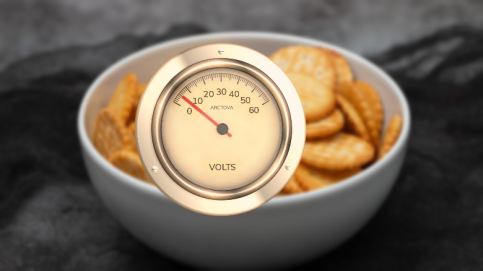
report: 5 (V)
